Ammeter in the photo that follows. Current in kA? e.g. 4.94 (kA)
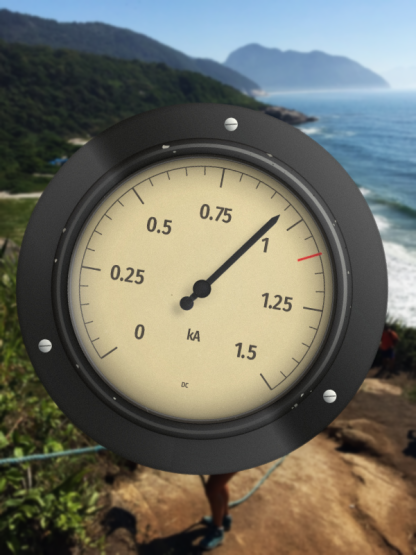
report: 0.95 (kA)
